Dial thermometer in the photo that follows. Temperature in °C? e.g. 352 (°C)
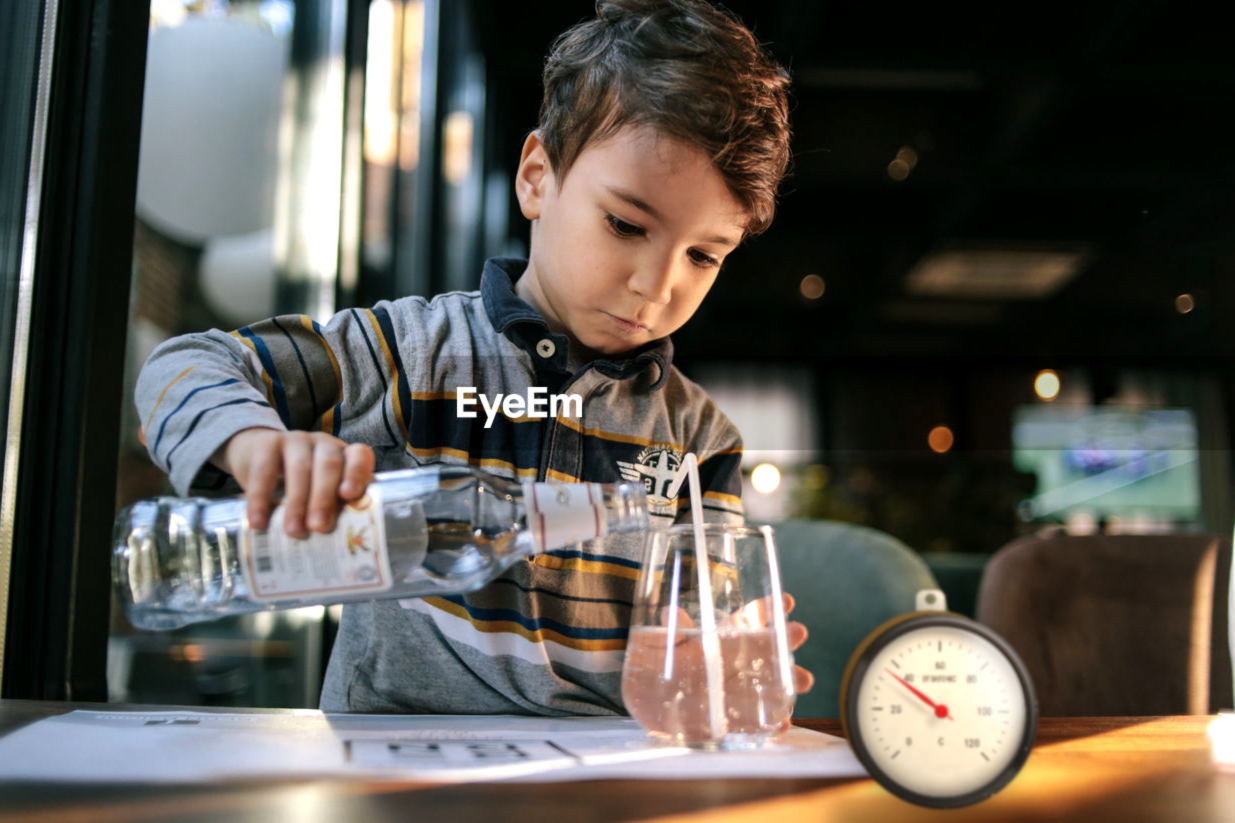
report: 36 (°C)
